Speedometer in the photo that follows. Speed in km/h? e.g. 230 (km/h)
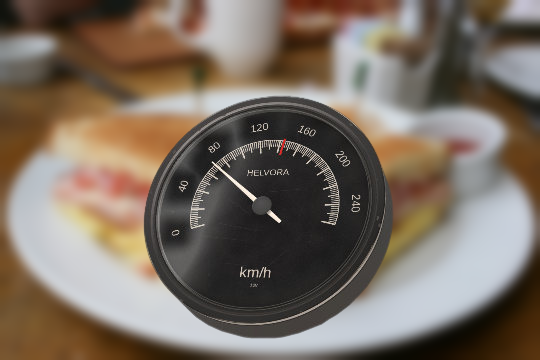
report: 70 (km/h)
